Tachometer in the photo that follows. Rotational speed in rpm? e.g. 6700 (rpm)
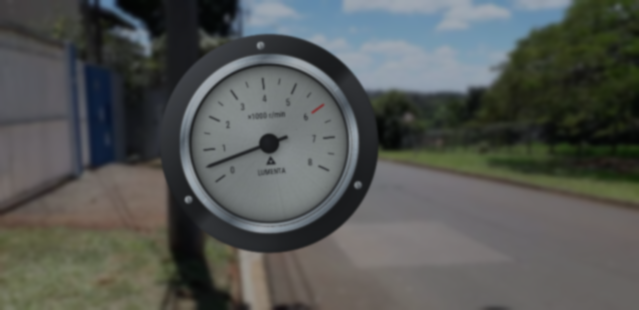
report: 500 (rpm)
